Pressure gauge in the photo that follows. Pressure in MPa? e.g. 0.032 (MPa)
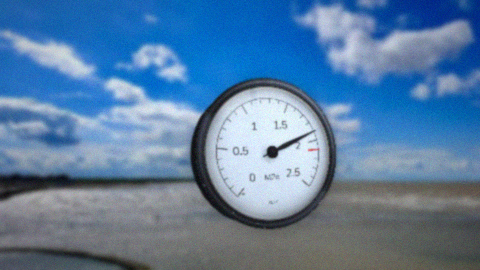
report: 1.9 (MPa)
